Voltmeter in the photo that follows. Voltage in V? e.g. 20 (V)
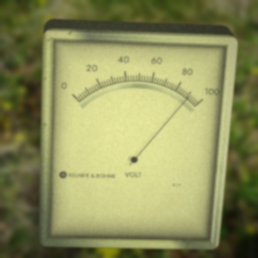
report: 90 (V)
